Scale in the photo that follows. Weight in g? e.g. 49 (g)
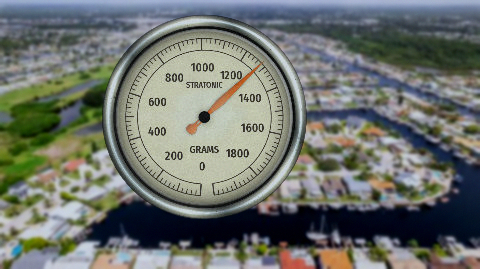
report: 1280 (g)
